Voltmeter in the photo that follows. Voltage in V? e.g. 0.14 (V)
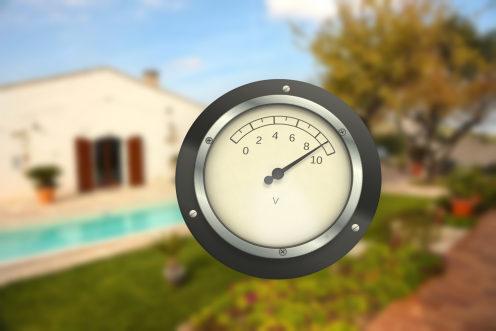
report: 9 (V)
